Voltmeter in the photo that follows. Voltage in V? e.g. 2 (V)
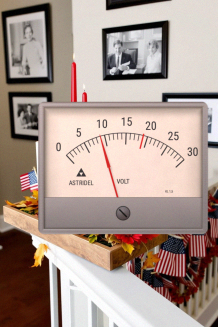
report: 9 (V)
